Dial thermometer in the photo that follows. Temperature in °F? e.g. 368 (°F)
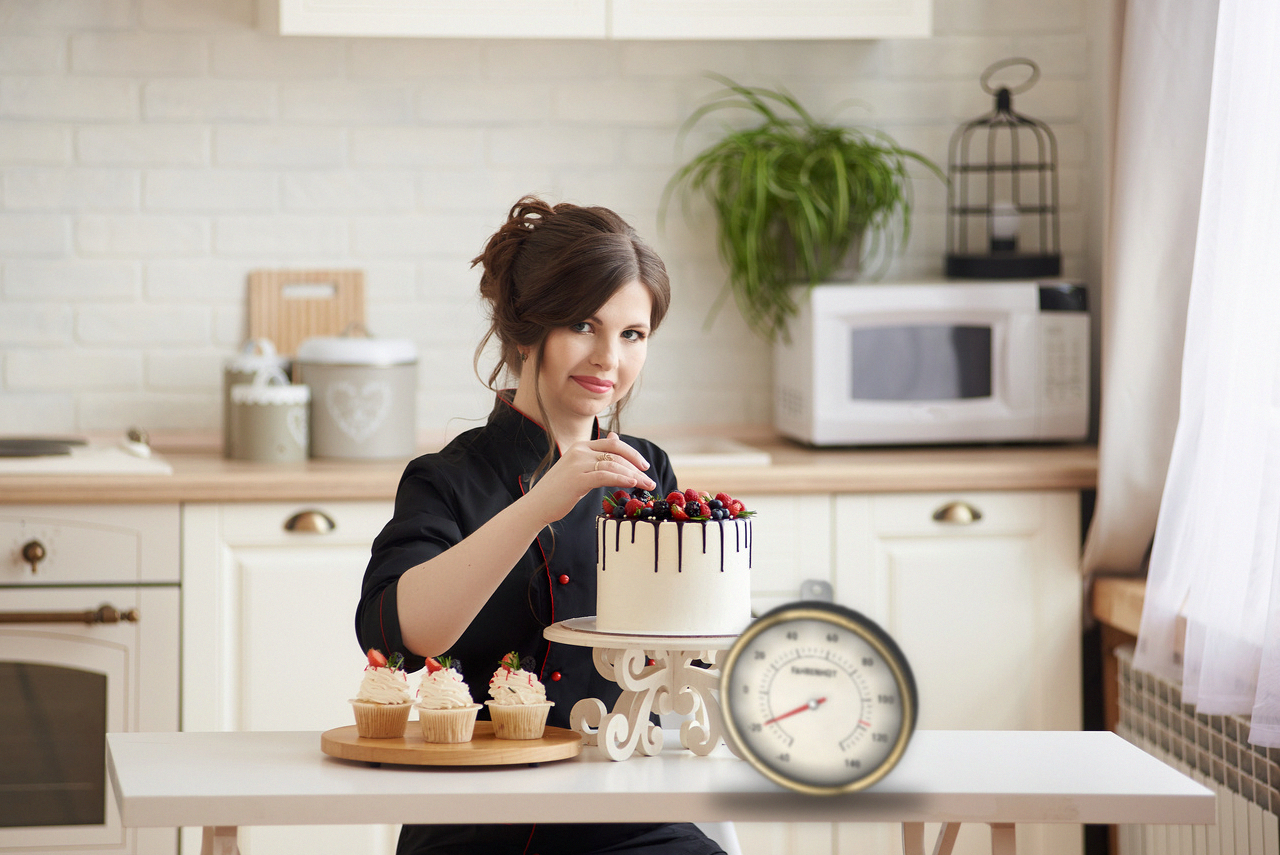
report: -20 (°F)
